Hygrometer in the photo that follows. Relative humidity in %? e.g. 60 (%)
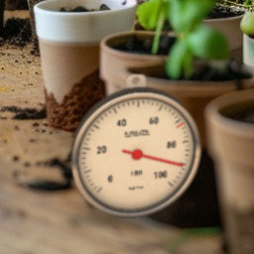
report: 90 (%)
